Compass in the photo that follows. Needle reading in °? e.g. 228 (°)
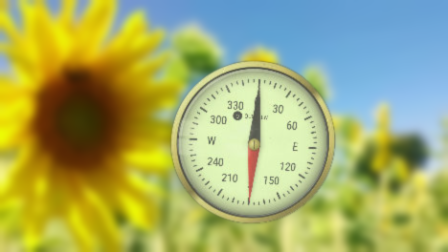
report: 180 (°)
